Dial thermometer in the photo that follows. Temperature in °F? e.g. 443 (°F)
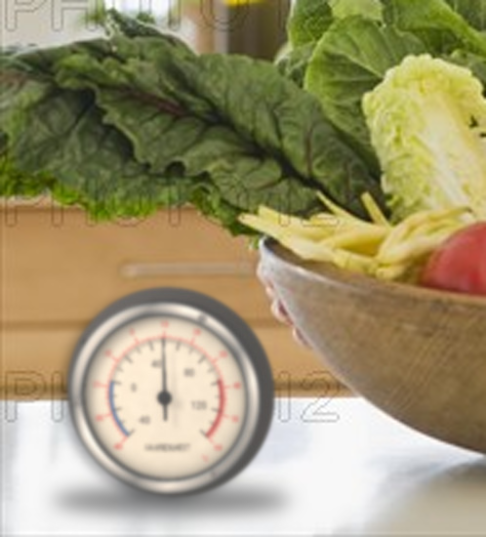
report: 50 (°F)
